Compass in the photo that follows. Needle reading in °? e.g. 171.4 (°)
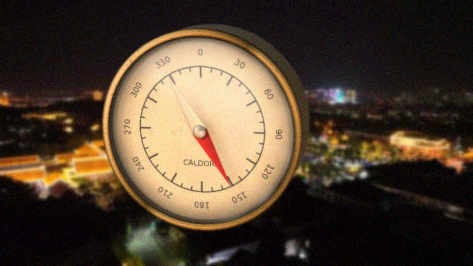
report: 150 (°)
